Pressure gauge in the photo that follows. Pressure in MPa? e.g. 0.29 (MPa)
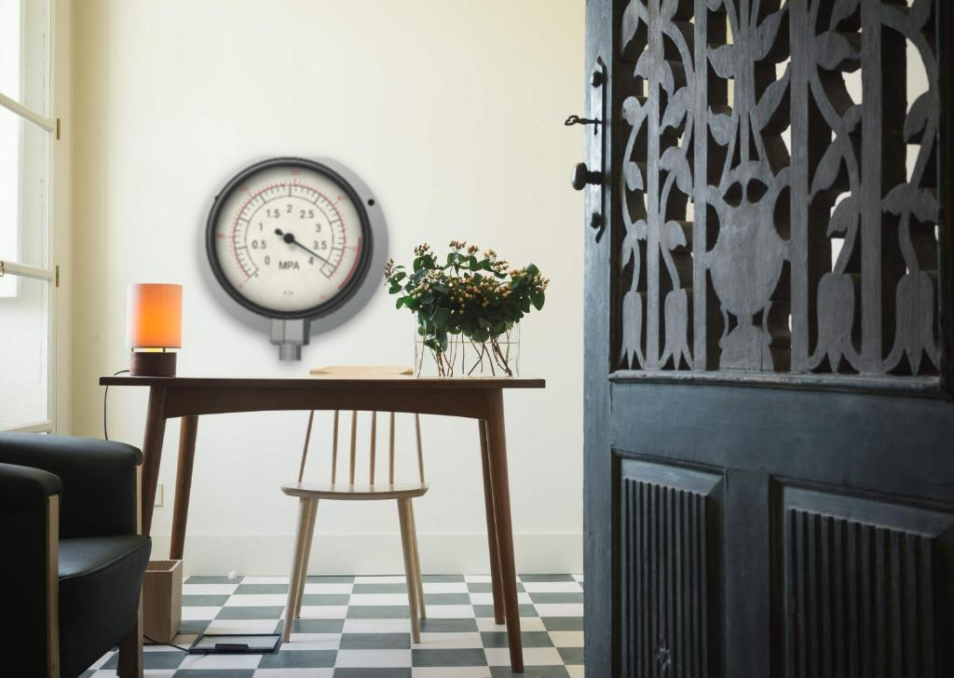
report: 3.8 (MPa)
